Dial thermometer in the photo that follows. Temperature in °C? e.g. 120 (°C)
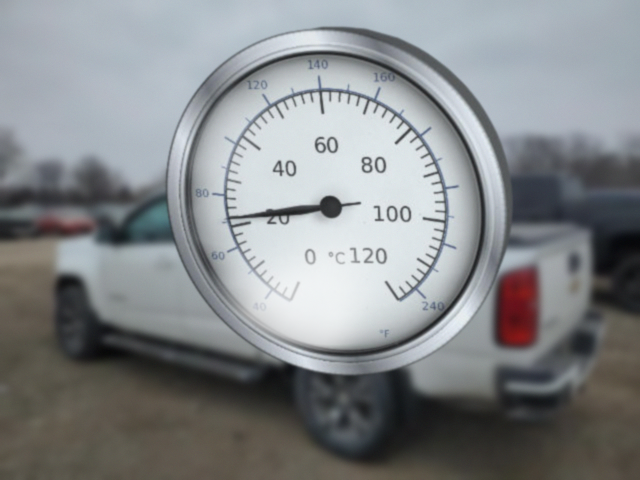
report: 22 (°C)
